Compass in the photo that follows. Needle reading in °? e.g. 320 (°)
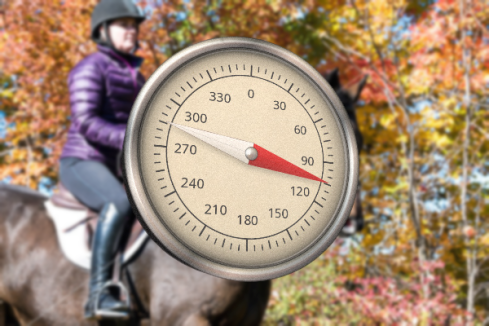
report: 105 (°)
